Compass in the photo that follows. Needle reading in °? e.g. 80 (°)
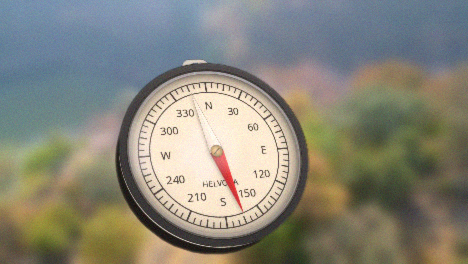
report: 165 (°)
